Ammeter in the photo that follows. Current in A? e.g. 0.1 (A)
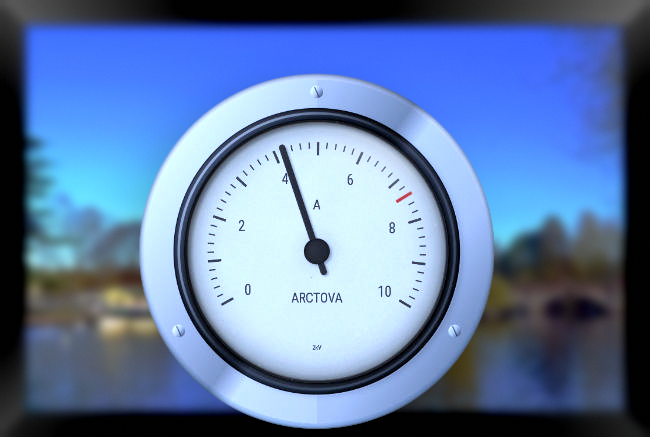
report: 4.2 (A)
